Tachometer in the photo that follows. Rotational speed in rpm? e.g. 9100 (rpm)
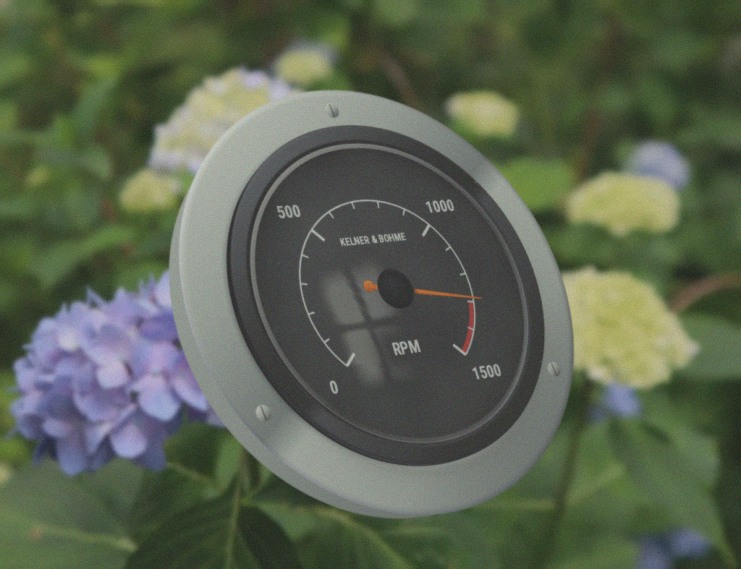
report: 1300 (rpm)
